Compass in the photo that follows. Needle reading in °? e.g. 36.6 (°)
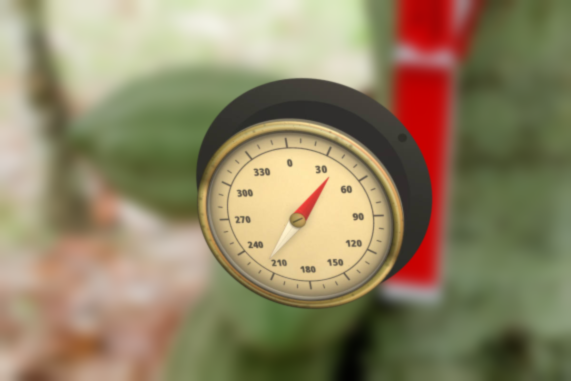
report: 40 (°)
